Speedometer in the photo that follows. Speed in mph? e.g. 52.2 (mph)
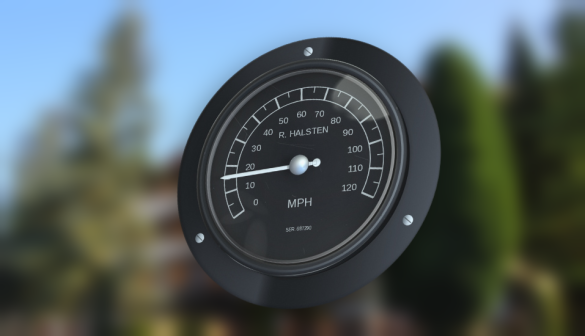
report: 15 (mph)
